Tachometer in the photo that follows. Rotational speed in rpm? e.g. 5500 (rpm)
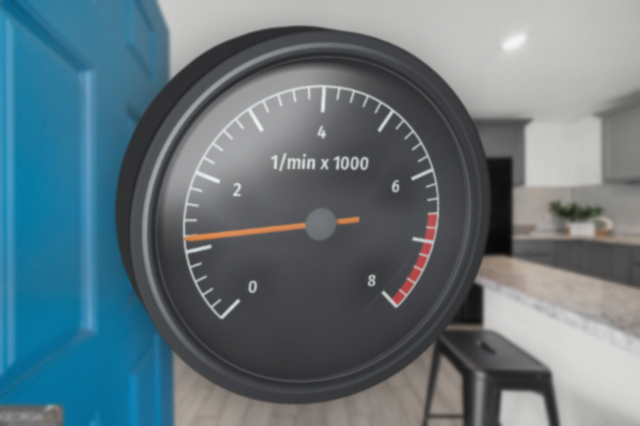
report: 1200 (rpm)
